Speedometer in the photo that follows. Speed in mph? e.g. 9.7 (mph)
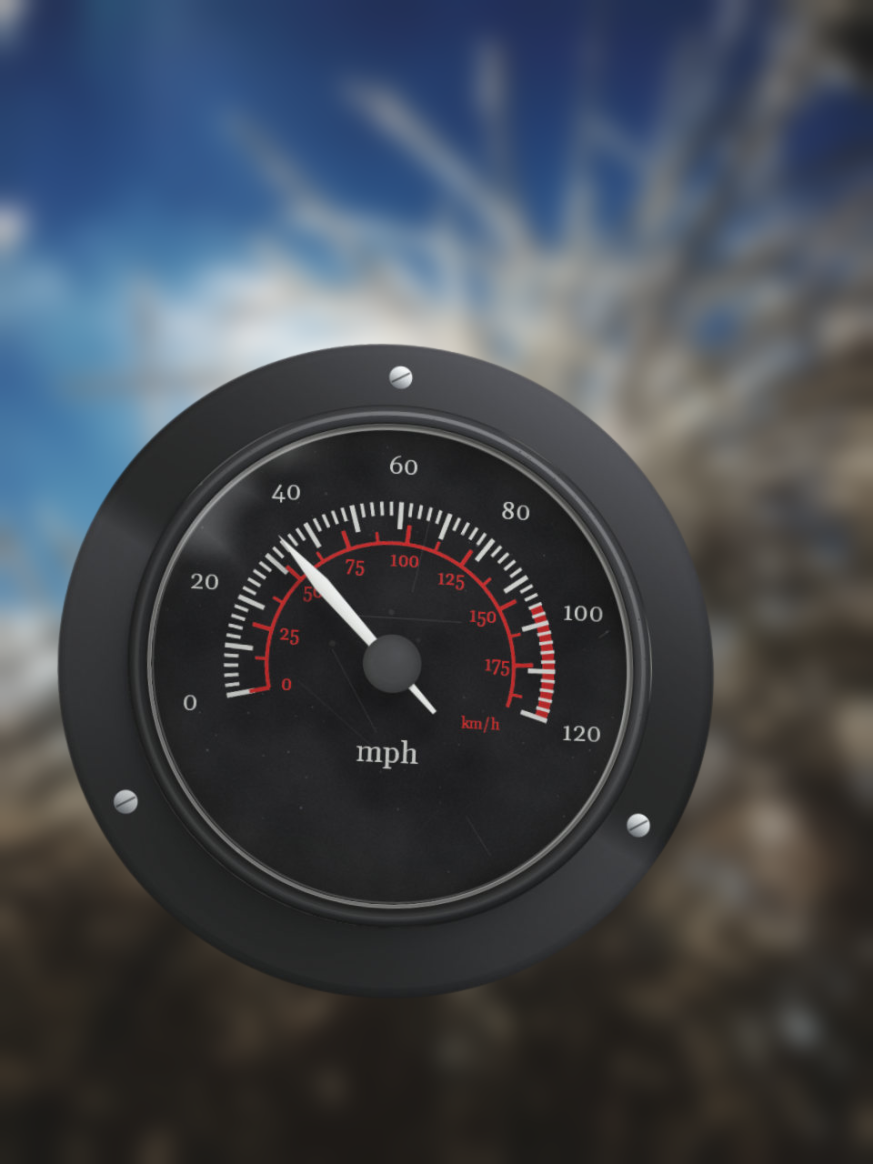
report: 34 (mph)
